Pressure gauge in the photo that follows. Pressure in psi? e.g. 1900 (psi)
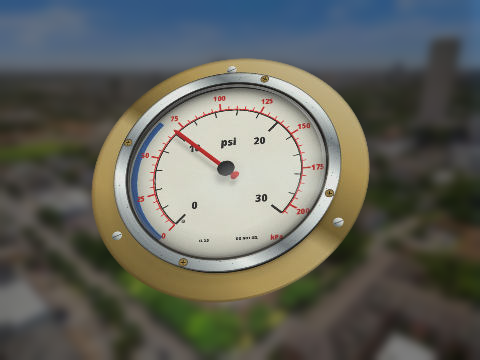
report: 10 (psi)
